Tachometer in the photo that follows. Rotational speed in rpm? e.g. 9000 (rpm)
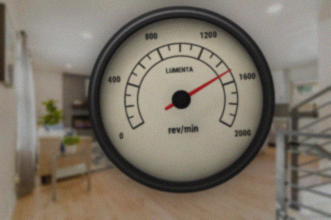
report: 1500 (rpm)
